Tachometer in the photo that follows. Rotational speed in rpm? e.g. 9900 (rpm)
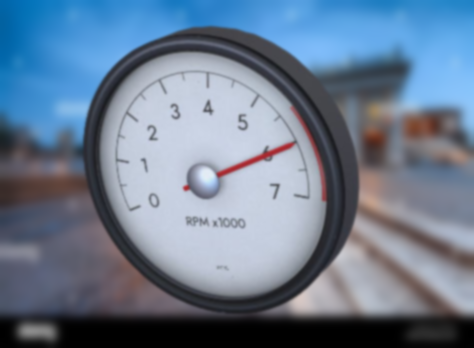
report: 6000 (rpm)
